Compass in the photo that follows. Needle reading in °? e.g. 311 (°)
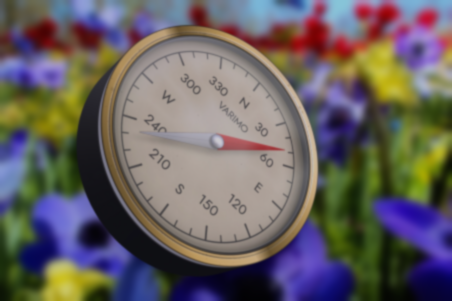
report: 50 (°)
